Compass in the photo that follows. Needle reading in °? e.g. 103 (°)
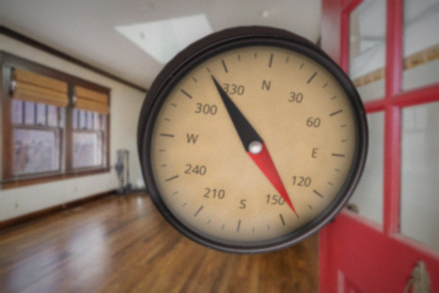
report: 140 (°)
